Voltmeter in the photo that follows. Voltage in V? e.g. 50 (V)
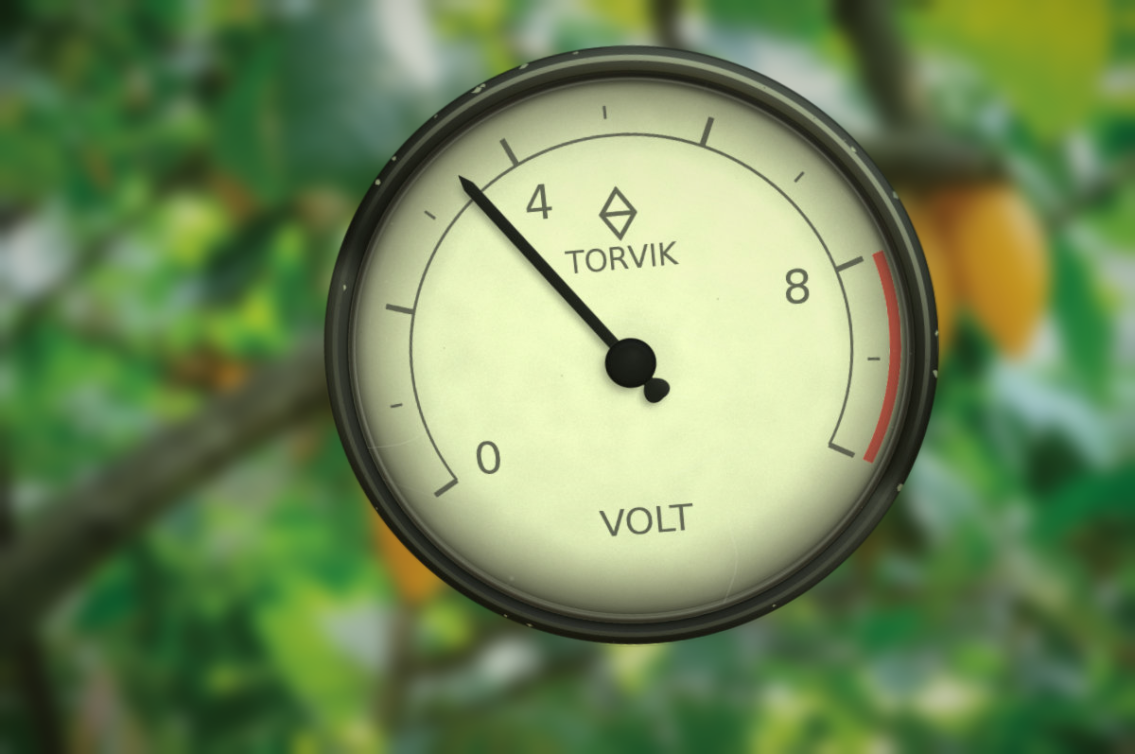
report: 3.5 (V)
